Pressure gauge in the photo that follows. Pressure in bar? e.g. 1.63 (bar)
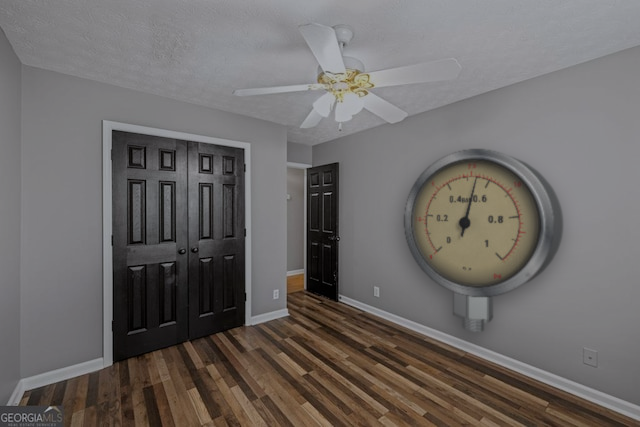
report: 0.55 (bar)
